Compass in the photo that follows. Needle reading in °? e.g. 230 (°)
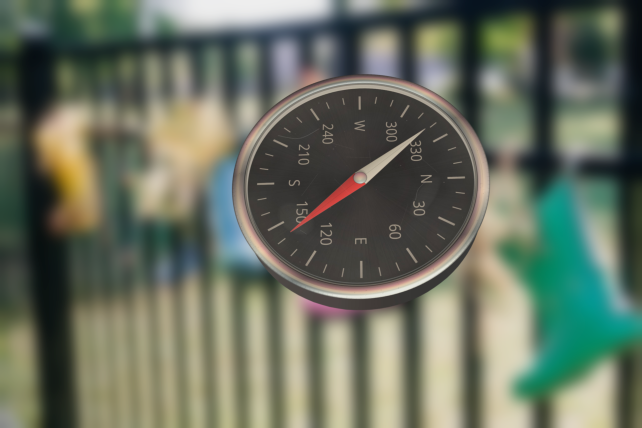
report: 140 (°)
